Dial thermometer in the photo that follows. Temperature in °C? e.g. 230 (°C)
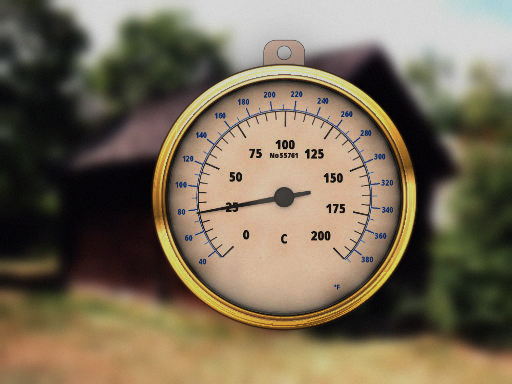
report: 25 (°C)
